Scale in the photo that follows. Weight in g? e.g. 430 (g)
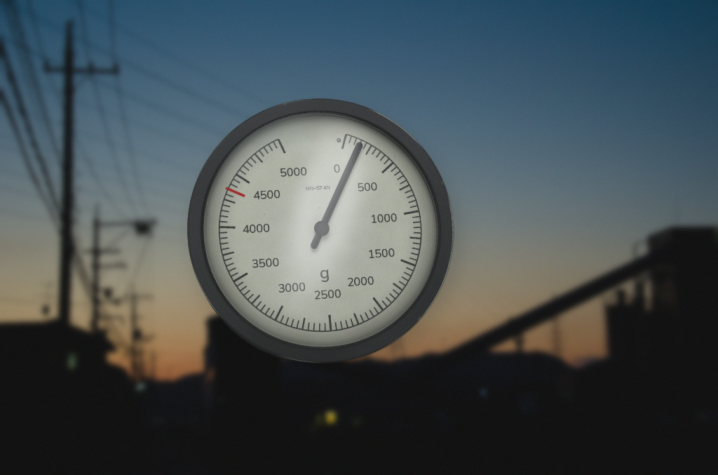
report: 150 (g)
